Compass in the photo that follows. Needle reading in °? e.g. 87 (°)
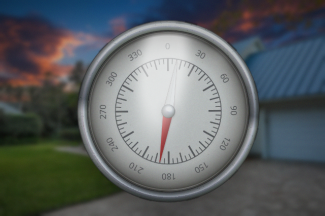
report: 190 (°)
